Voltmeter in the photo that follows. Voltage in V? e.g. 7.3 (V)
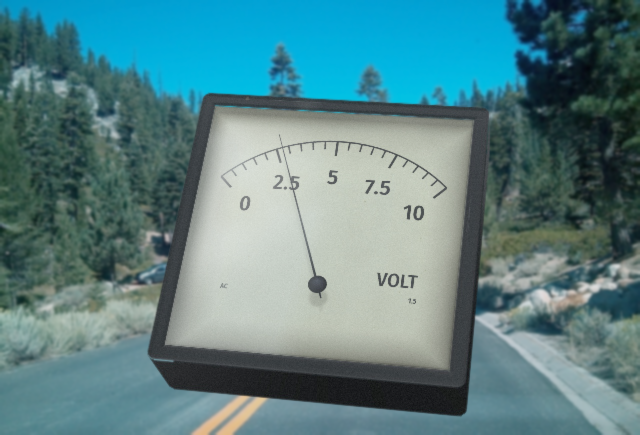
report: 2.75 (V)
